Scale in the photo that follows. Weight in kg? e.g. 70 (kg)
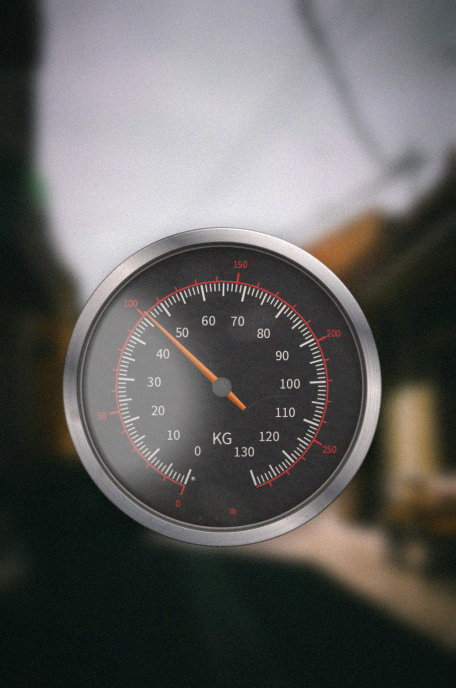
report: 46 (kg)
